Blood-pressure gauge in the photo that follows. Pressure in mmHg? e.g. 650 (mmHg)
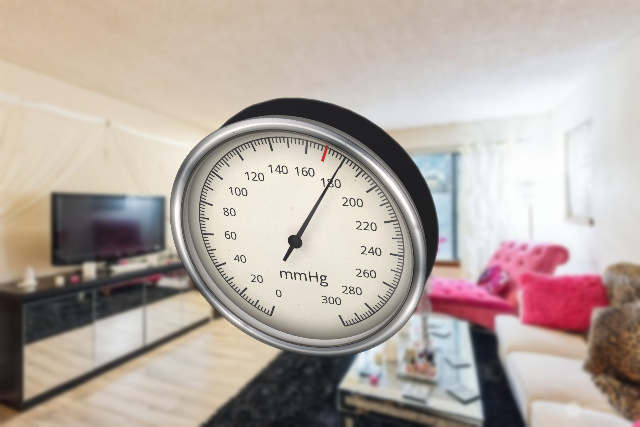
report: 180 (mmHg)
